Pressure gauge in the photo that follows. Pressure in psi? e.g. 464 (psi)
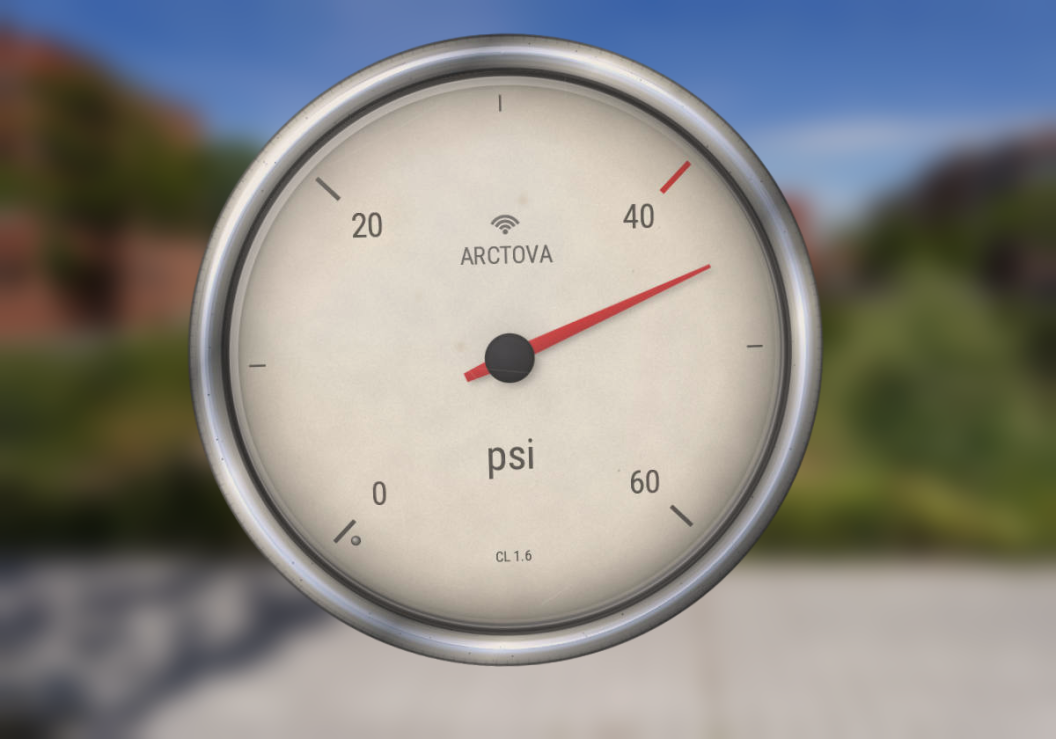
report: 45 (psi)
